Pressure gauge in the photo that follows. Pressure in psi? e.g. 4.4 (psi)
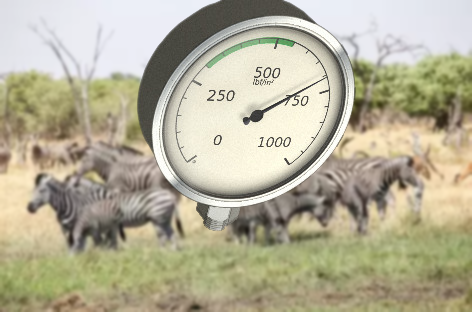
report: 700 (psi)
